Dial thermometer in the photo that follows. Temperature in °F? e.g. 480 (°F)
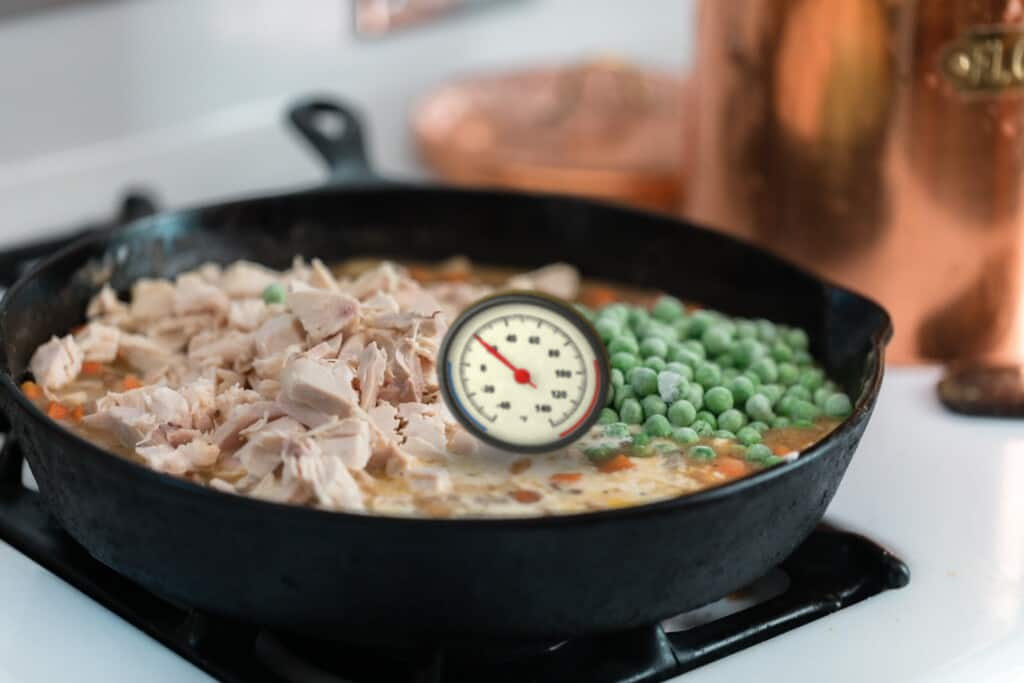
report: 20 (°F)
